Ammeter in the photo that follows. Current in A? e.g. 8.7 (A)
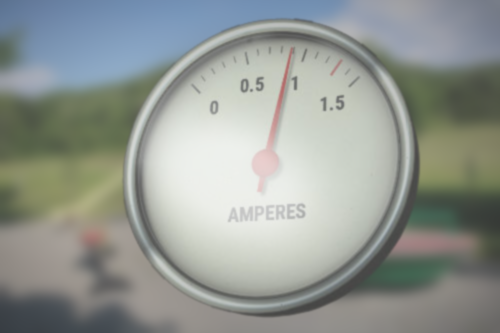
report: 0.9 (A)
